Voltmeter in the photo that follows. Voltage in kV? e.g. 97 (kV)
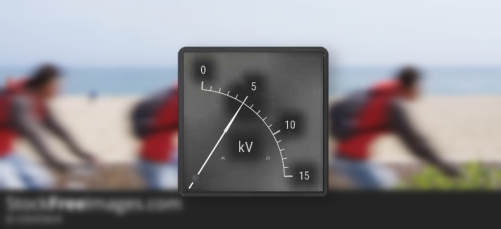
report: 5 (kV)
